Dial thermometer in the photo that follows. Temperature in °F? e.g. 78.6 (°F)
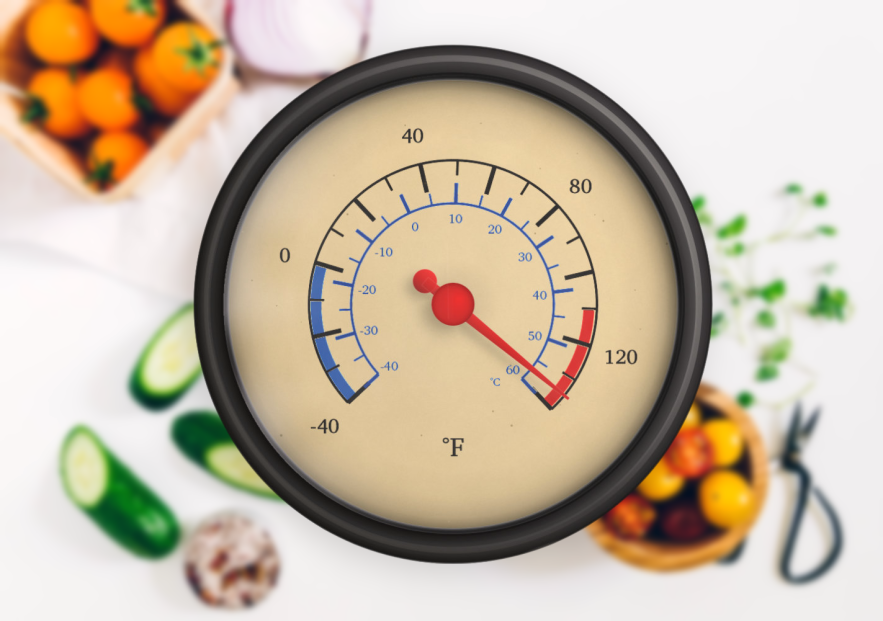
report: 135 (°F)
